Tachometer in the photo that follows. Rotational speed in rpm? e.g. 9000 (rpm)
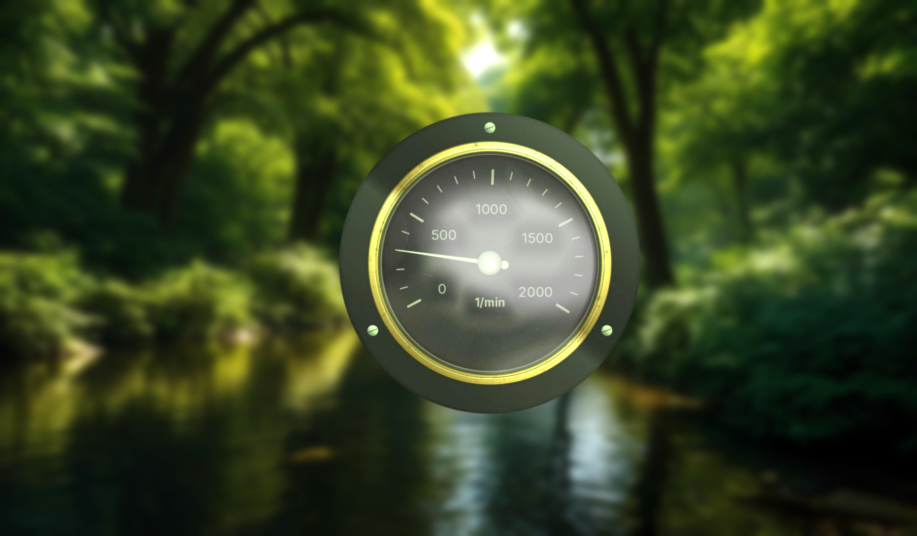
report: 300 (rpm)
